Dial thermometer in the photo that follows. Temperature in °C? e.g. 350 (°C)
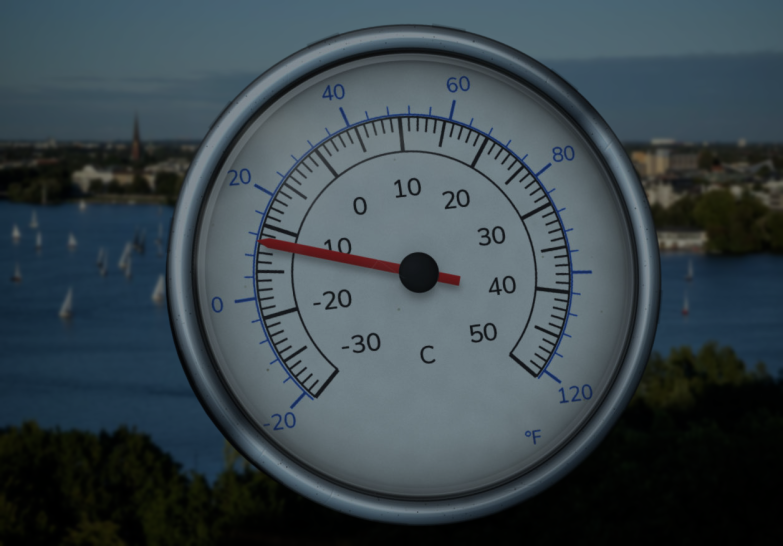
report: -12 (°C)
